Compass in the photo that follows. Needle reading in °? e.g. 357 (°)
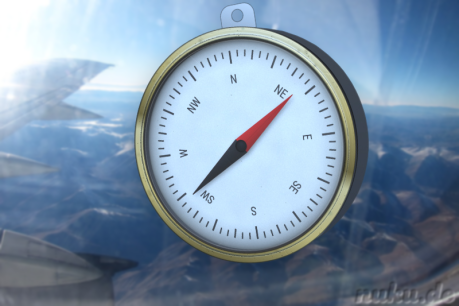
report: 55 (°)
